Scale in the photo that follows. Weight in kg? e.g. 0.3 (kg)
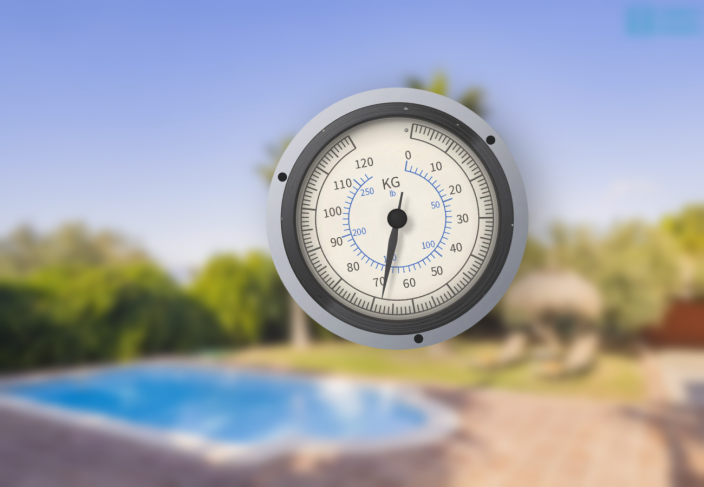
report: 68 (kg)
